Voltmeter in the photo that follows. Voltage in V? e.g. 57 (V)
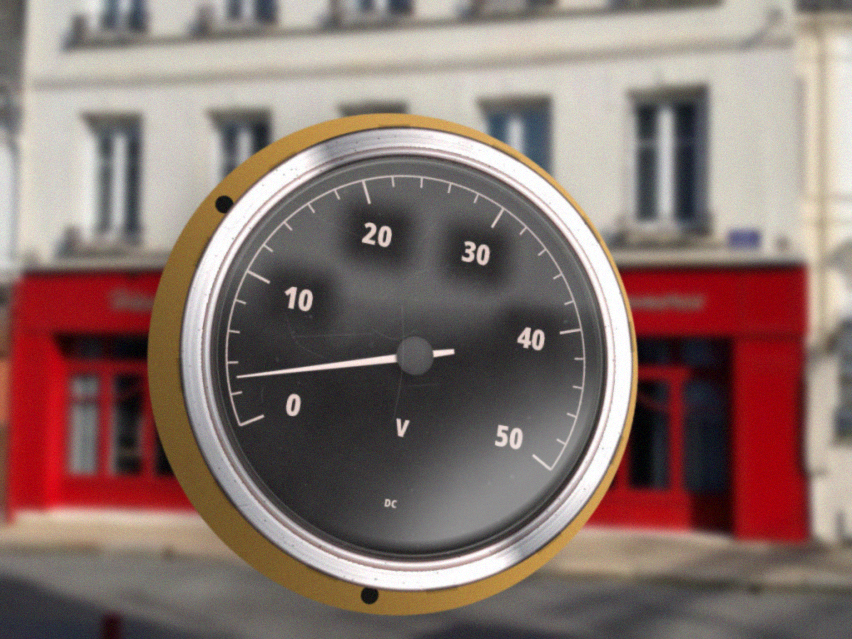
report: 3 (V)
